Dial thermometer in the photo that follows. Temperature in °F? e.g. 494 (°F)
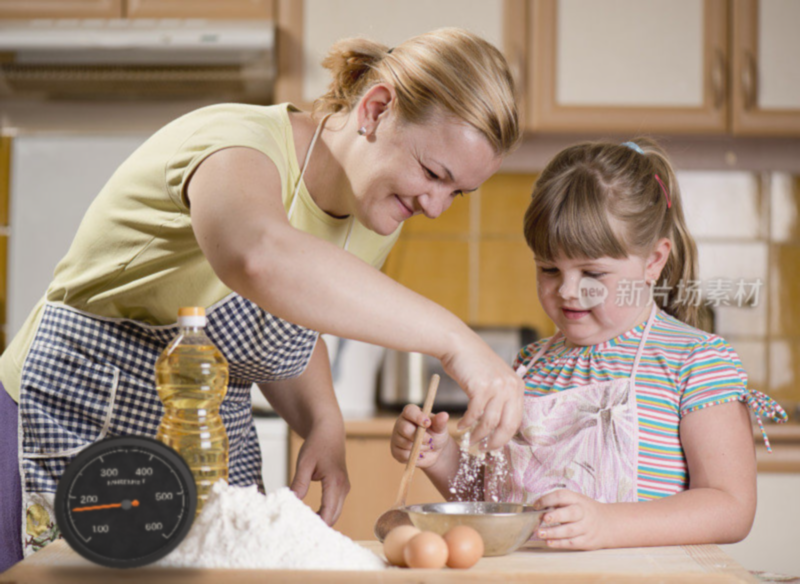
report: 175 (°F)
